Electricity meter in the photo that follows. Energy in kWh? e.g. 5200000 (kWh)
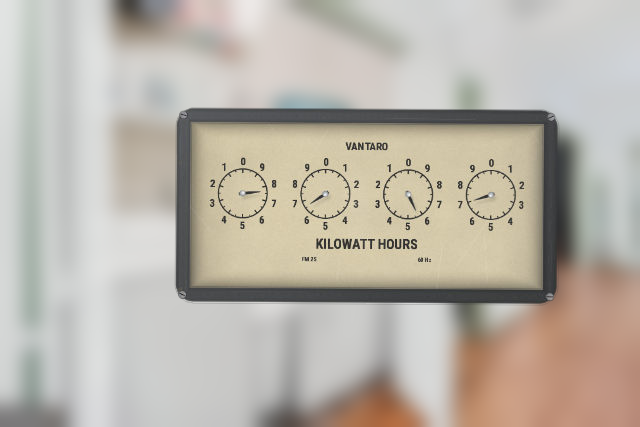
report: 7657 (kWh)
